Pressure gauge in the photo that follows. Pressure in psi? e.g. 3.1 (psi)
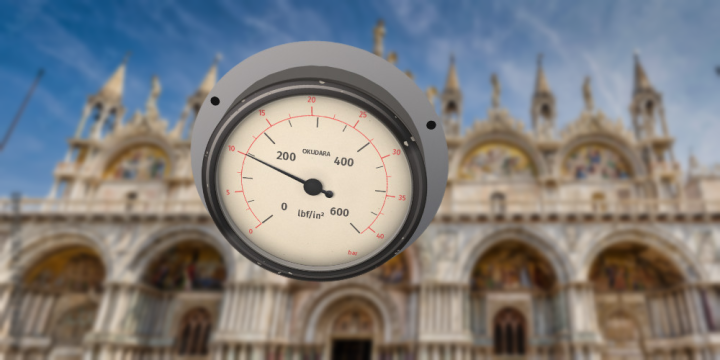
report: 150 (psi)
